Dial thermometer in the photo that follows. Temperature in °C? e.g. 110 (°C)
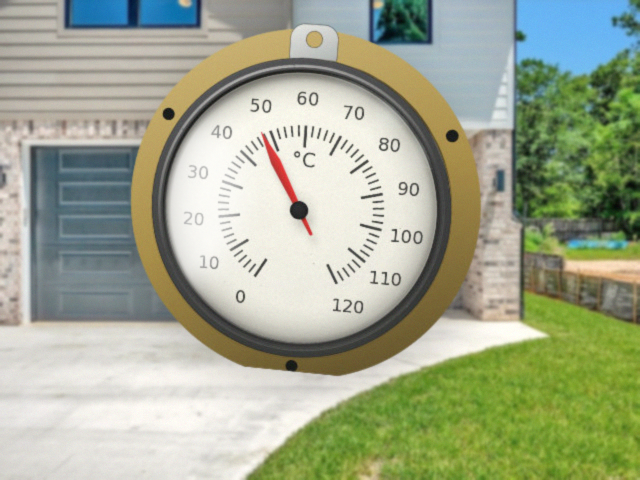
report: 48 (°C)
